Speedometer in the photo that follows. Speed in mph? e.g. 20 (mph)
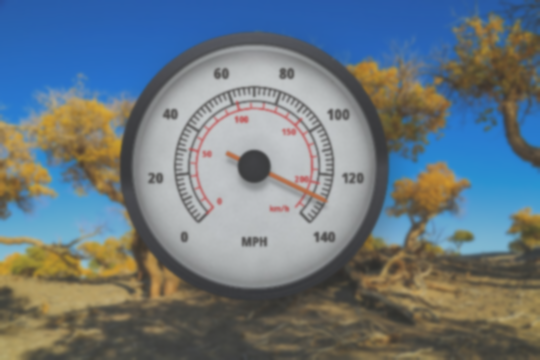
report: 130 (mph)
